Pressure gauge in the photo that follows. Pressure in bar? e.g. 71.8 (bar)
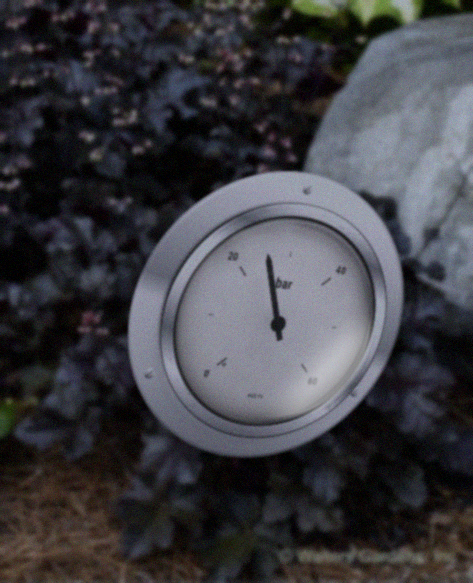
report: 25 (bar)
